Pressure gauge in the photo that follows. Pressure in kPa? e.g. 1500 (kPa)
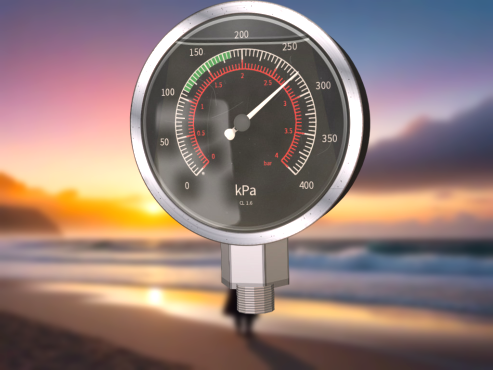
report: 275 (kPa)
